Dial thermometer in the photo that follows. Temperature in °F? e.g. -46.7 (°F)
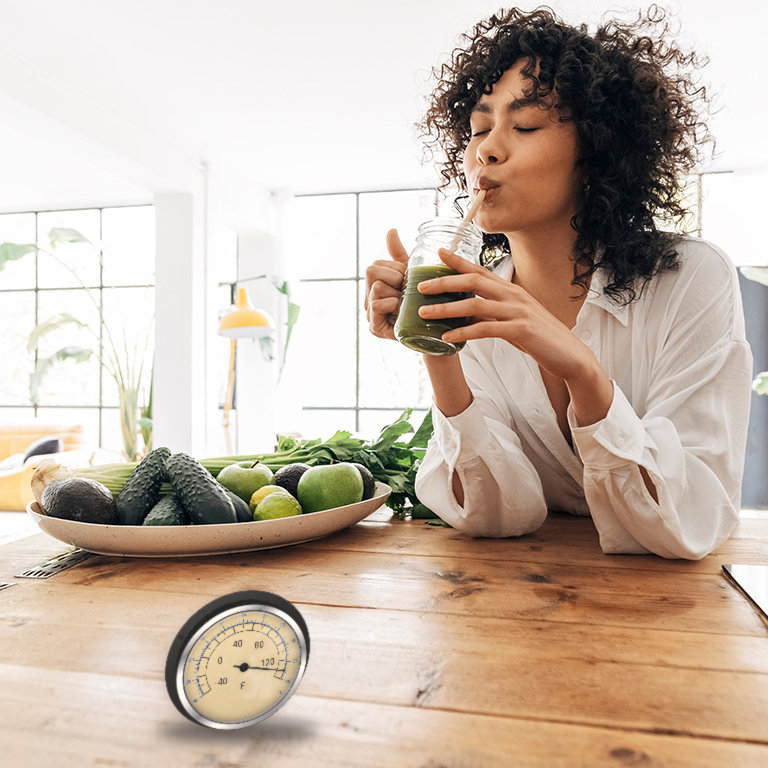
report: 130 (°F)
